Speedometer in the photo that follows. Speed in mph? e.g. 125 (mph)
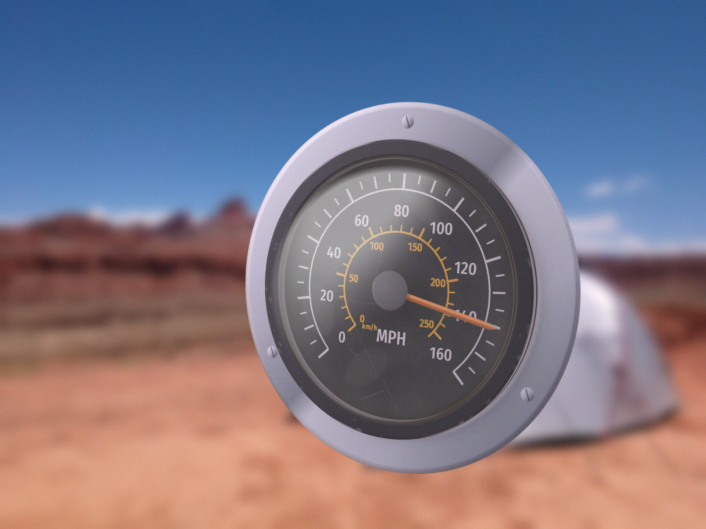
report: 140 (mph)
